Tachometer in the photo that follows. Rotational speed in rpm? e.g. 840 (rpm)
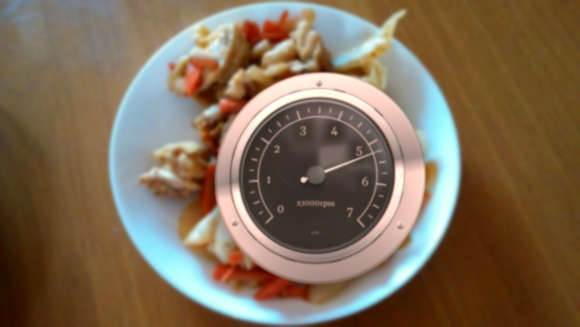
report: 5250 (rpm)
